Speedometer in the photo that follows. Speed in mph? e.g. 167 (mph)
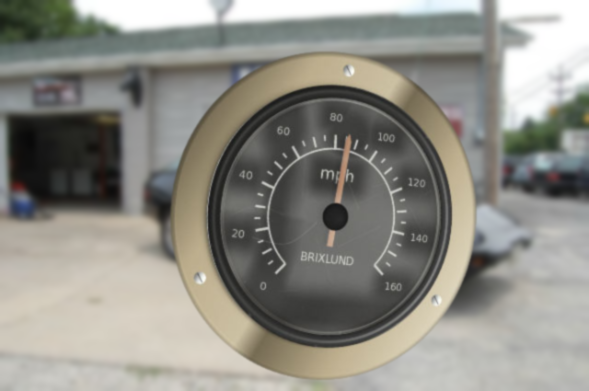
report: 85 (mph)
